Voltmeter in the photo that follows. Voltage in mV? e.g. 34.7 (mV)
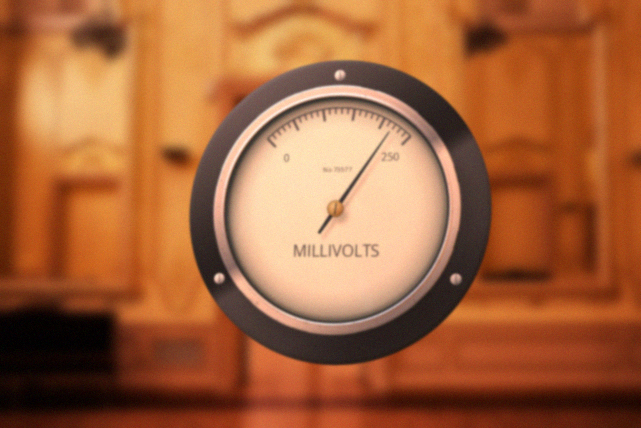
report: 220 (mV)
